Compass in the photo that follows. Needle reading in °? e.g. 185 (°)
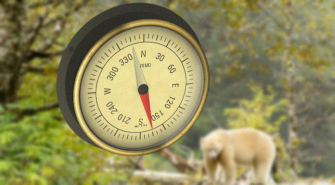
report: 165 (°)
